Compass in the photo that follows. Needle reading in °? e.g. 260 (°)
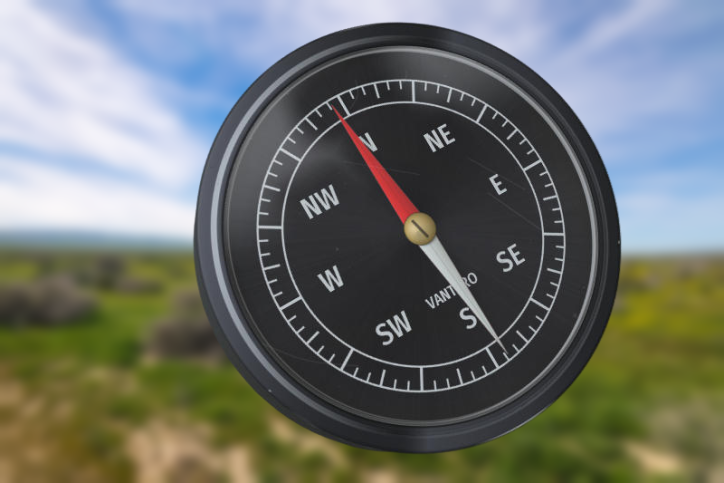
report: 355 (°)
